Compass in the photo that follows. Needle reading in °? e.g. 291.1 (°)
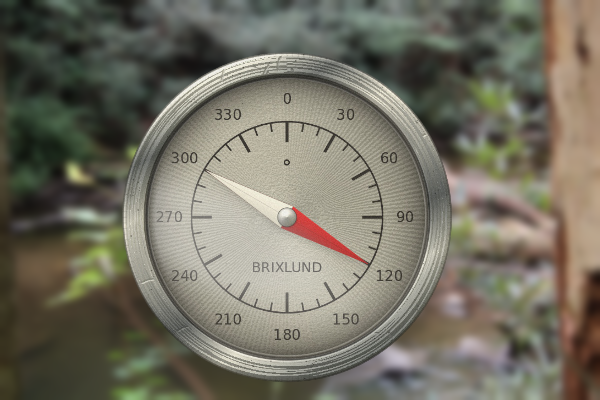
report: 120 (°)
